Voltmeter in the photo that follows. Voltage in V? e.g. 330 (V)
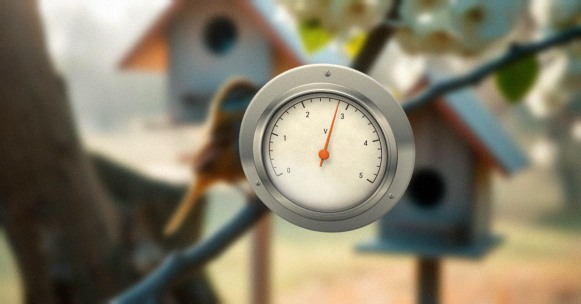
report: 2.8 (V)
